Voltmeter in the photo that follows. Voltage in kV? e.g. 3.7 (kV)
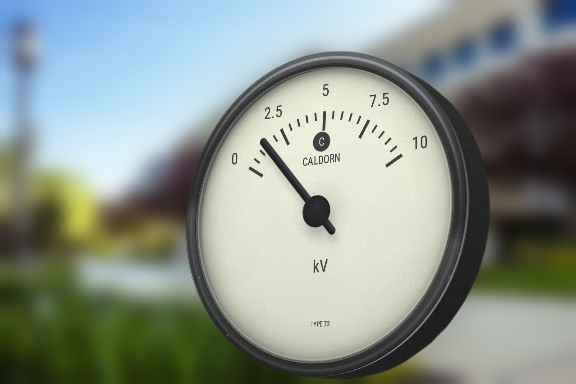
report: 1.5 (kV)
